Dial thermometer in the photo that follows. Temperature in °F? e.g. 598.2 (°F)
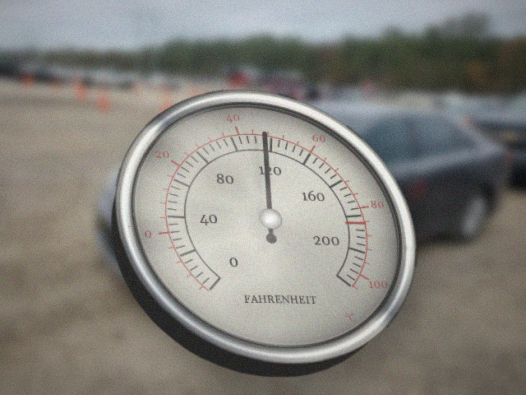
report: 116 (°F)
